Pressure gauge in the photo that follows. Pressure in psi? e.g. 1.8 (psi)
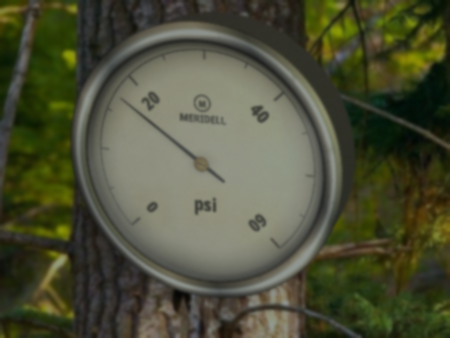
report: 17.5 (psi)
